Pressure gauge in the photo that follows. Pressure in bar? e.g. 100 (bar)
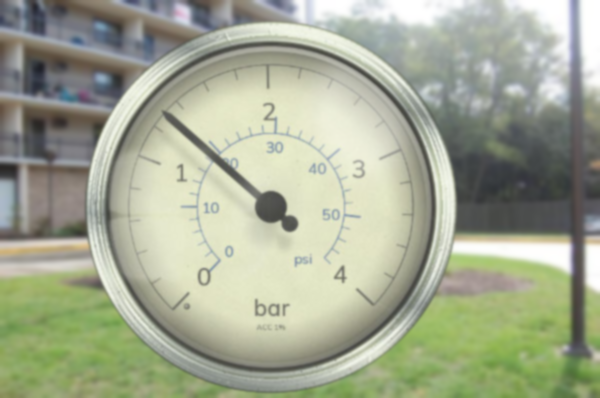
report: 1.3 (bar)
